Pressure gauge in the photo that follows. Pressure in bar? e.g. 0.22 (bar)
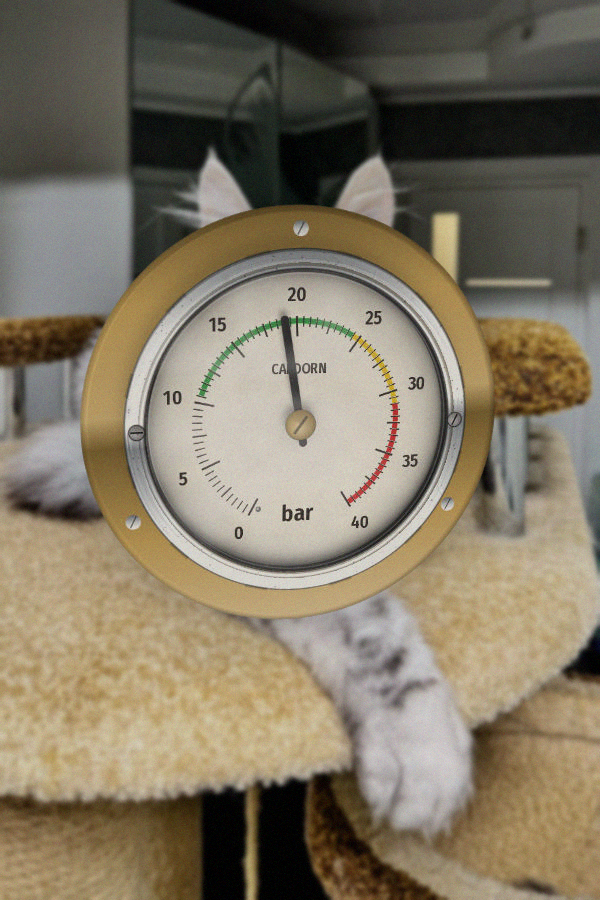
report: 19 (bar)
